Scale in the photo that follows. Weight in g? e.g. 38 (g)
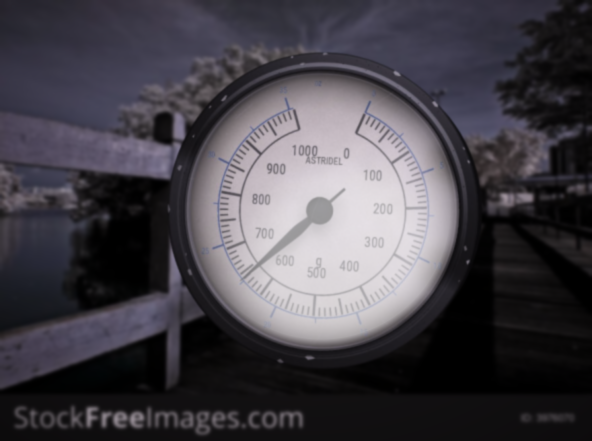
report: 640 (g)
